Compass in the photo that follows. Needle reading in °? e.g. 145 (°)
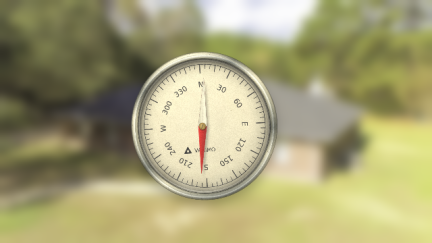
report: 185 (°)
